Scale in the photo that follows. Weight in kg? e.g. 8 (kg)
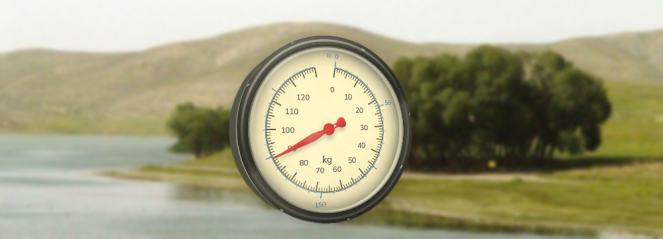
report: 90 (kg)
